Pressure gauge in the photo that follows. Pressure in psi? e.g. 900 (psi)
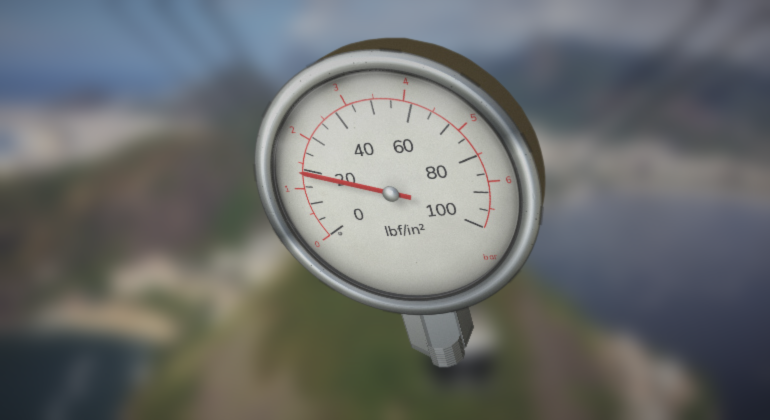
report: 20 (psi)
